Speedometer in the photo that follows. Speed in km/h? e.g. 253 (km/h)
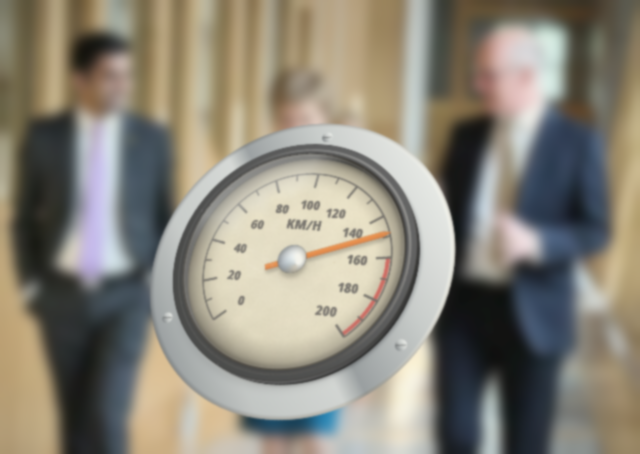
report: 150 (km/h)
